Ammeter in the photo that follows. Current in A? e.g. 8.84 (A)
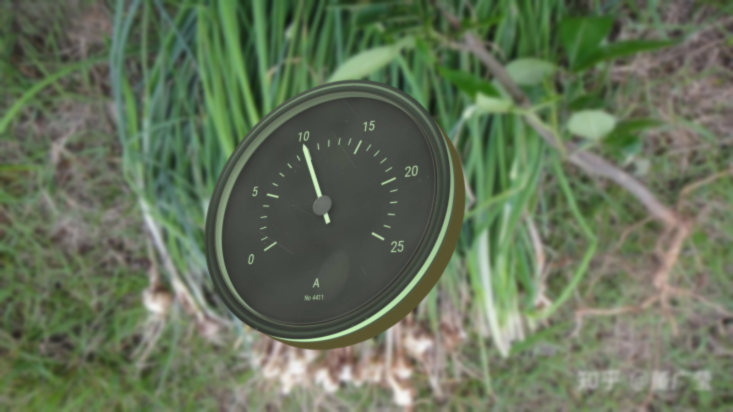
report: 10 (A)
